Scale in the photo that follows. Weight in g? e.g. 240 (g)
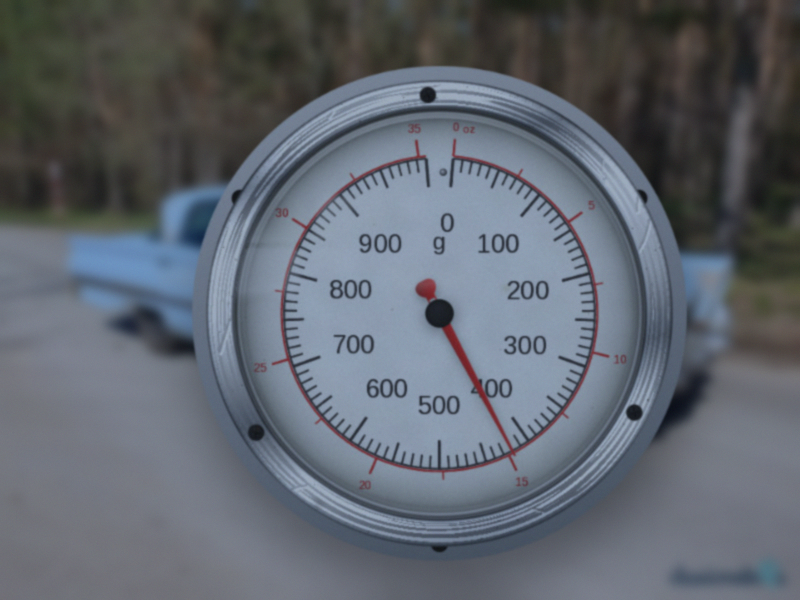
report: 420 (g)
